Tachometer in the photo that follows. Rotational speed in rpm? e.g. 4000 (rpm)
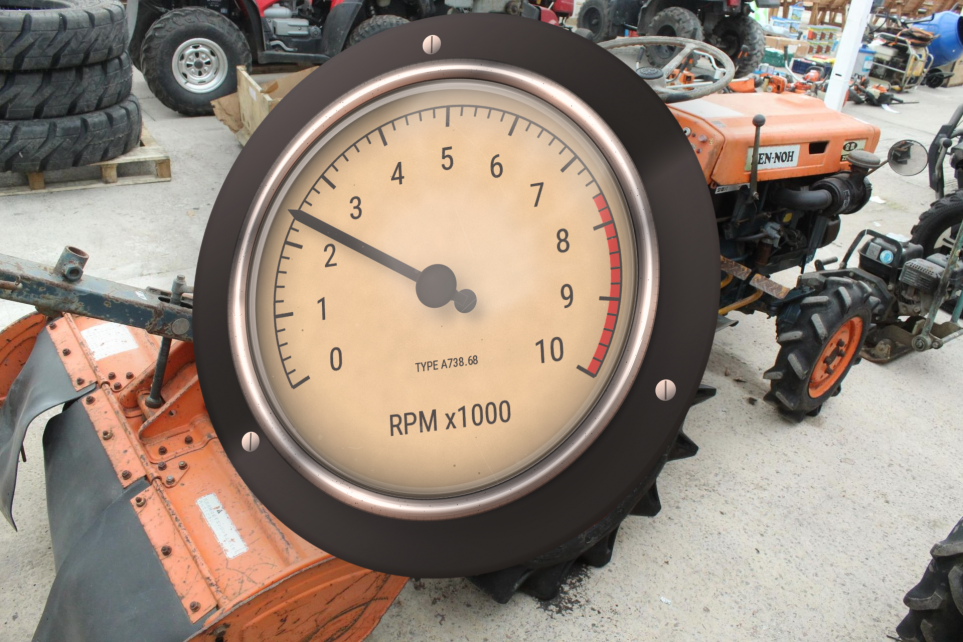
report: 2400 (rpm)
